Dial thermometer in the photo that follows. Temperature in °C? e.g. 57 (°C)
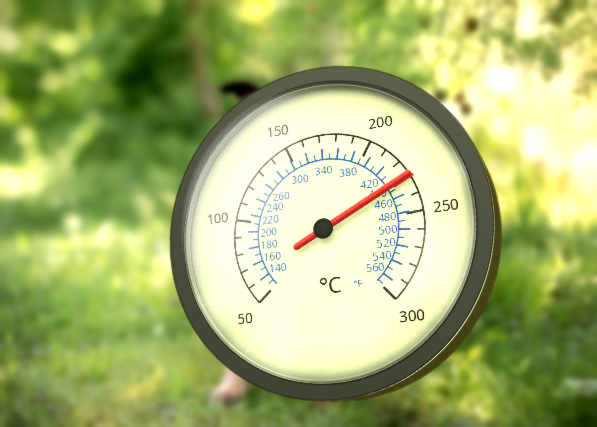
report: 230 (°C)
